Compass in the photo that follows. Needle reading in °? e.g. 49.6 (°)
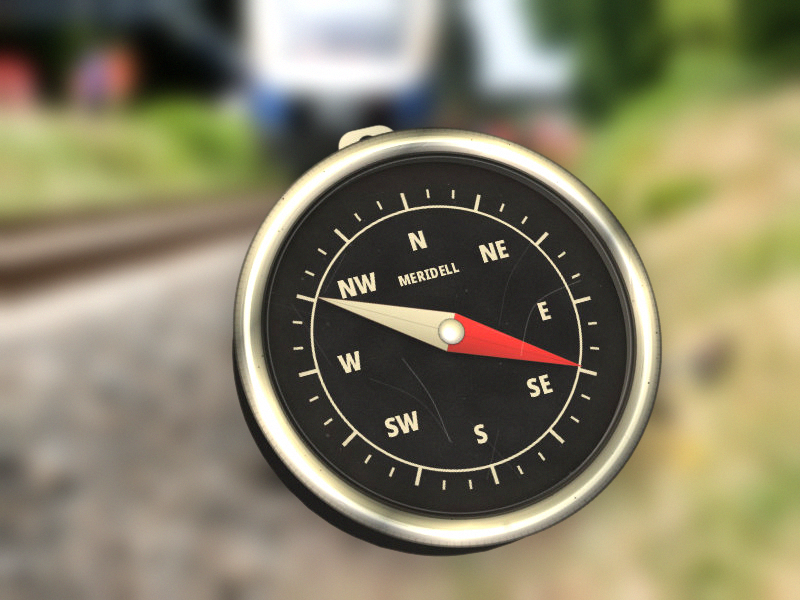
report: 120 (°)
